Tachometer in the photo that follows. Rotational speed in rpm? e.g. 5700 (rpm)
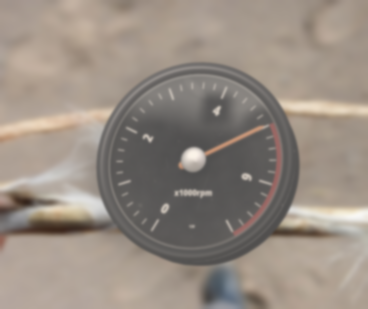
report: 5000 (rpm)
